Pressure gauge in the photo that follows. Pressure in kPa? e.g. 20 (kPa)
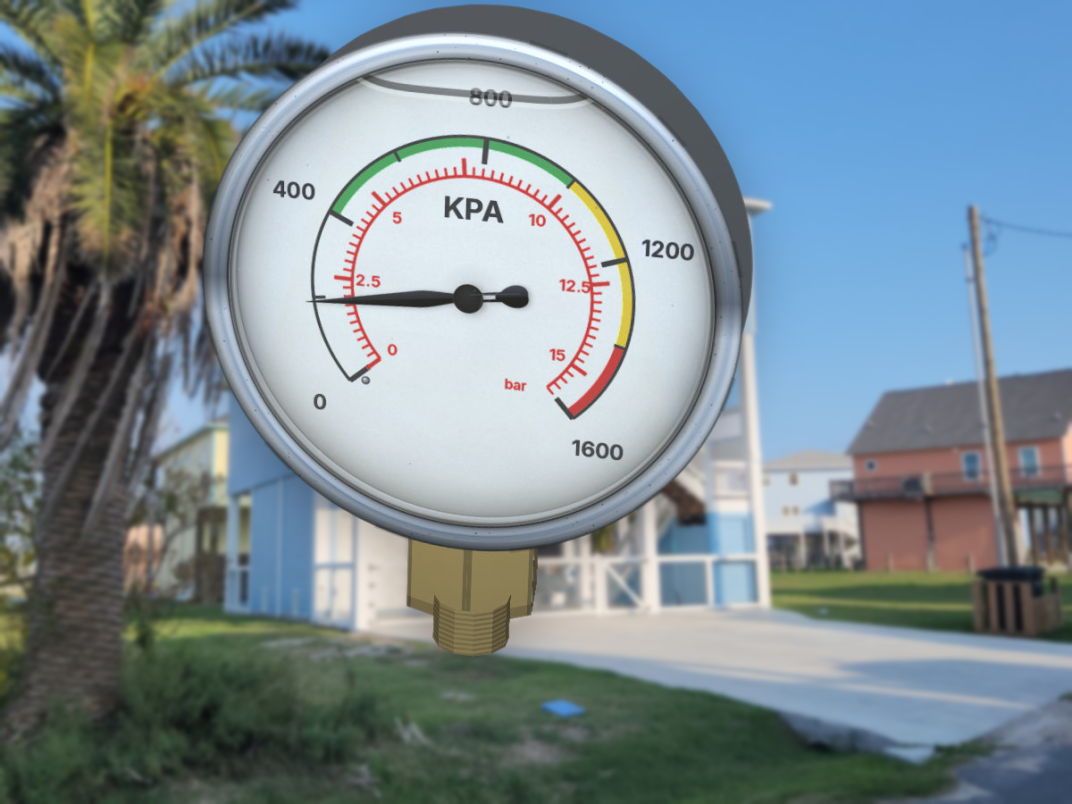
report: 200 (kPa)
